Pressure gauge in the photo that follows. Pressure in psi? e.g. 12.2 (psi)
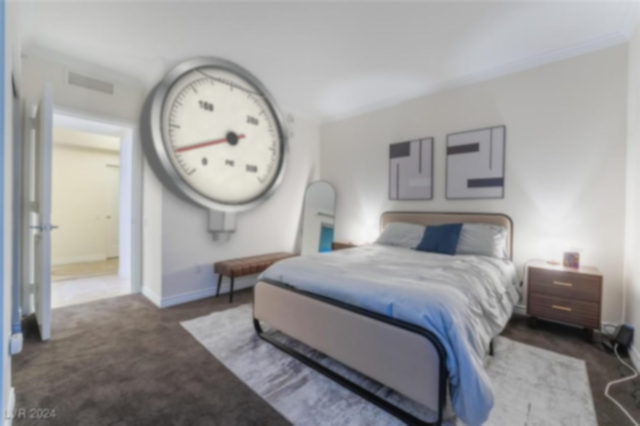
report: 25 (psi)
